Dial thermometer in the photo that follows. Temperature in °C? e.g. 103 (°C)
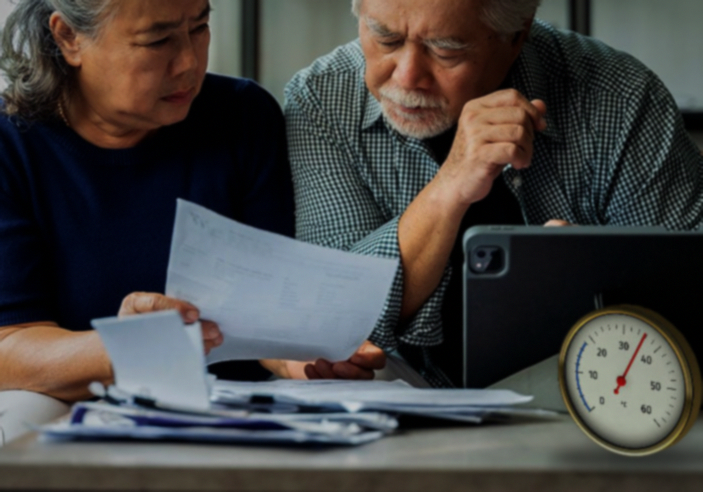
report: 36 (°C)
